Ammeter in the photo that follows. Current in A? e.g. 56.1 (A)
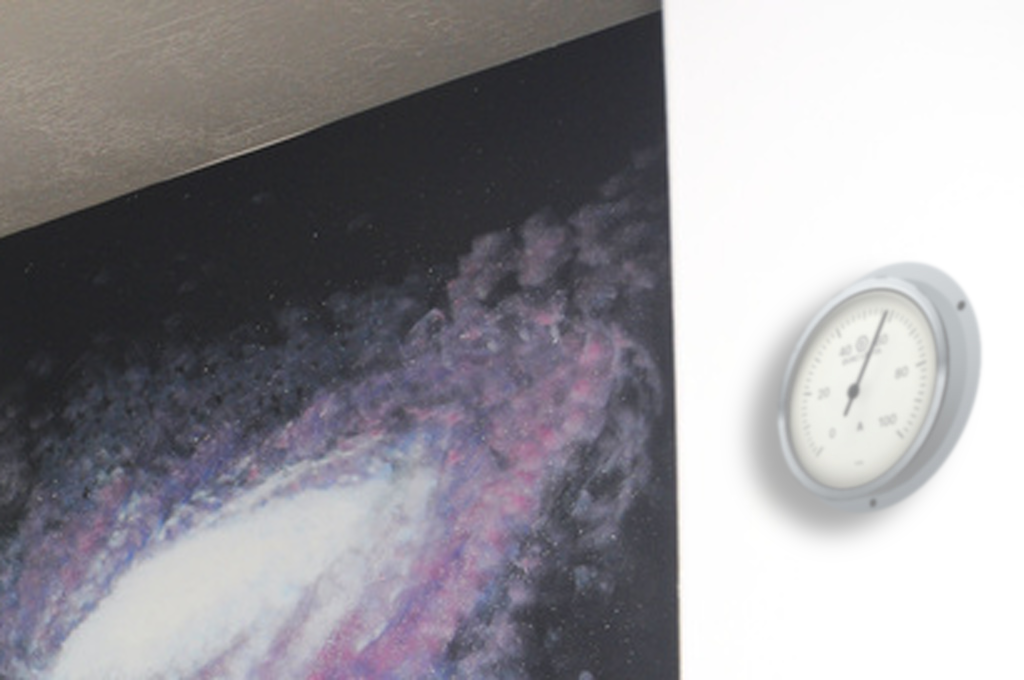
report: 60 (A)
